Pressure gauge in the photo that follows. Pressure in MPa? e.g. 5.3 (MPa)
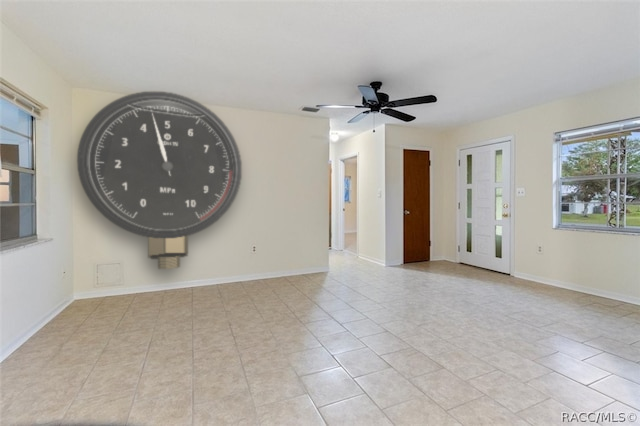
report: 4.5 (MPa)
